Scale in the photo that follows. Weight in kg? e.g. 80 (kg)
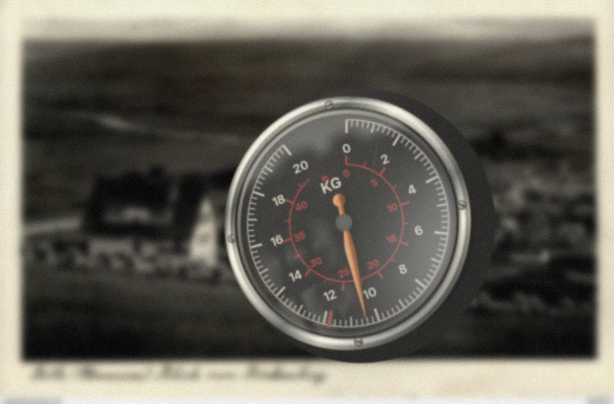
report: 10.4 (kg)
